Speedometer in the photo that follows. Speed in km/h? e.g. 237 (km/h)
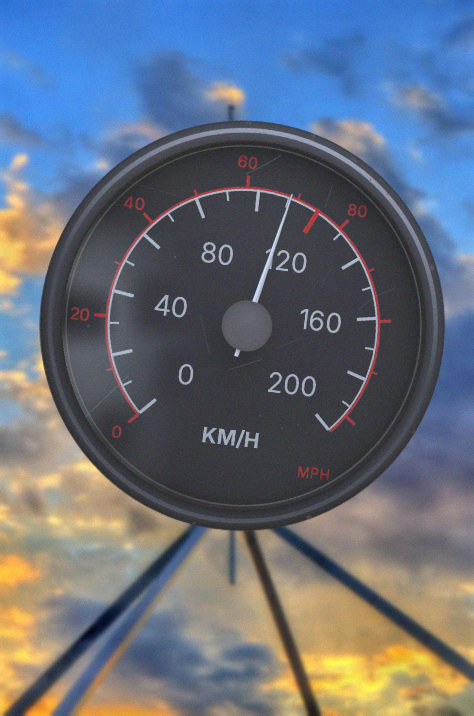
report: 110 (km/h)
